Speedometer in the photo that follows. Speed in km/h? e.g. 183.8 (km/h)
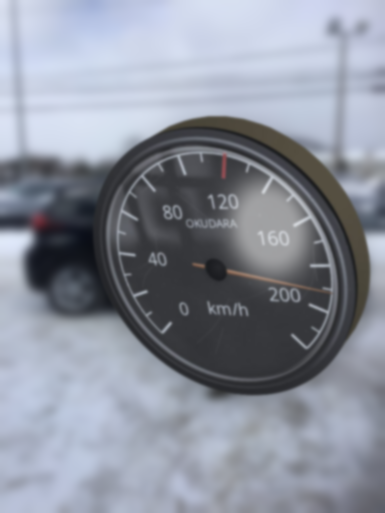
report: 190 (km/h)
